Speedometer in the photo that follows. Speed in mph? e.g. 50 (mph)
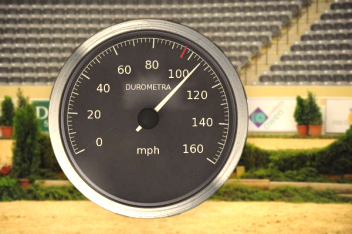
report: 106 (mph)
